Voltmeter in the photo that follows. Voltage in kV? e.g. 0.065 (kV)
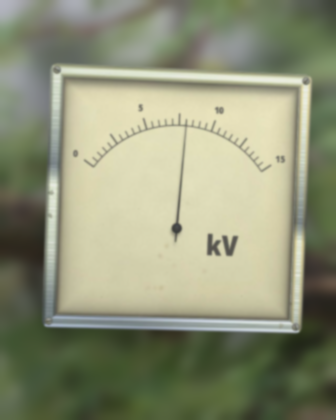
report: 8 (kV)
